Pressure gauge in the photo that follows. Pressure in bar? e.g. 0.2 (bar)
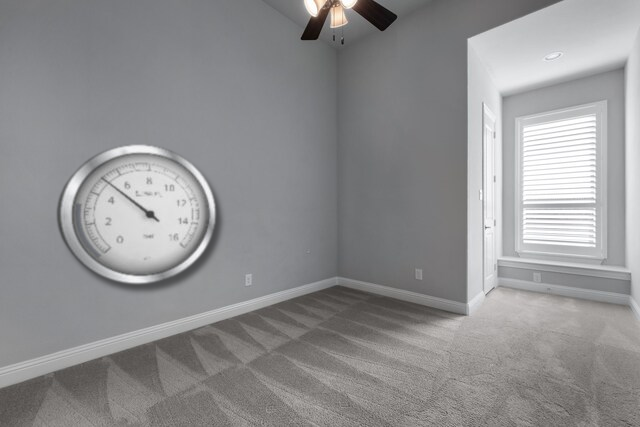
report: 5 (bar)
